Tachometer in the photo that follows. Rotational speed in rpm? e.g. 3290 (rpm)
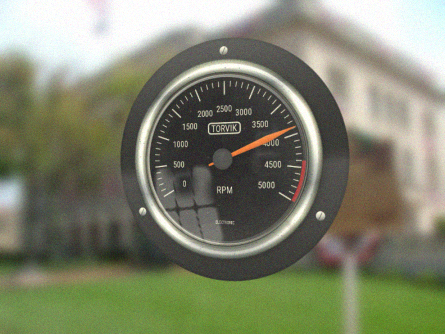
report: 3900 (rpm)
